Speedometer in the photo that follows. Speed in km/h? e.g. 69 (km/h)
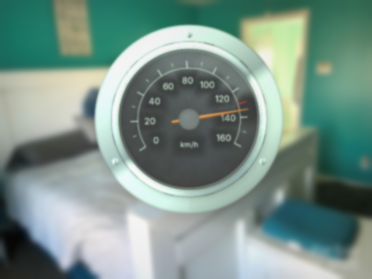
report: 135 (km/h)
